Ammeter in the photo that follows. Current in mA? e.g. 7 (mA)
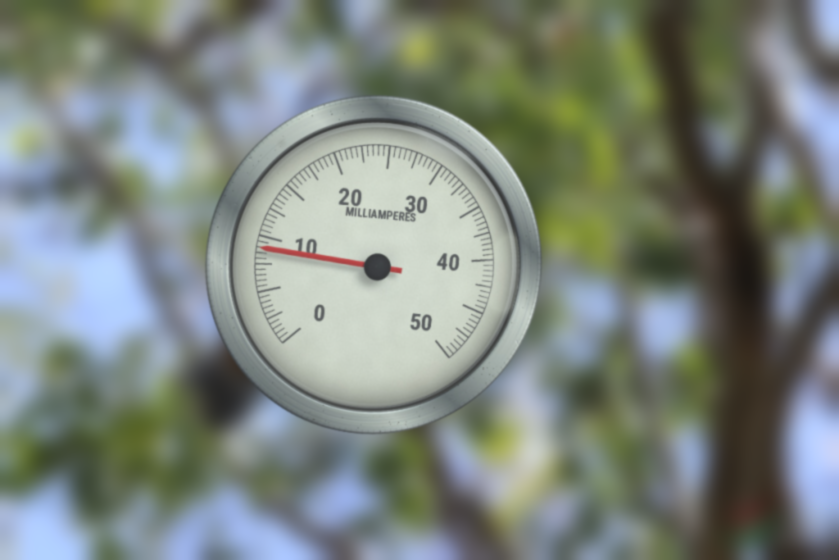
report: 9 (mA)
